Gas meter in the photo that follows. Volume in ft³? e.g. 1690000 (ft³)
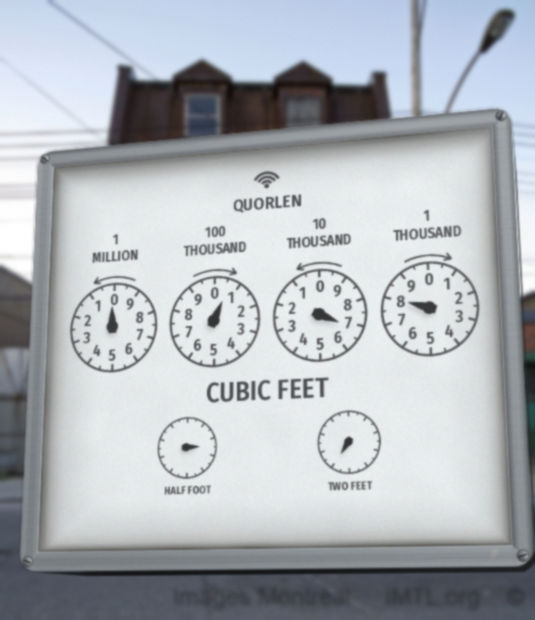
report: 6800 (ft³)
